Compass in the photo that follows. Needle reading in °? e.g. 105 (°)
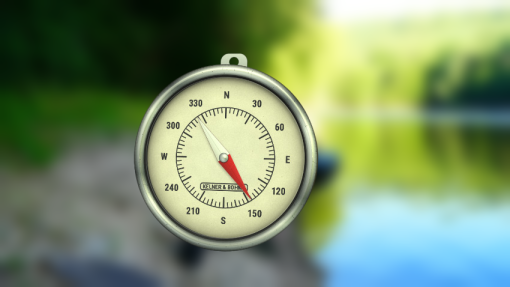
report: 145 (°)
